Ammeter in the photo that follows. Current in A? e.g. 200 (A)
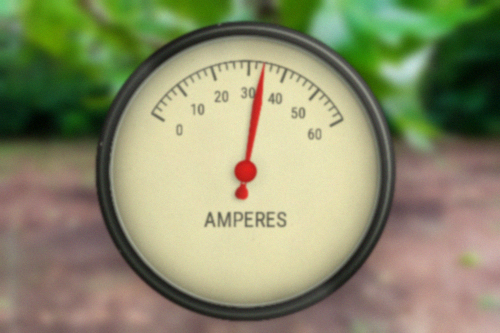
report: 34 (A)
